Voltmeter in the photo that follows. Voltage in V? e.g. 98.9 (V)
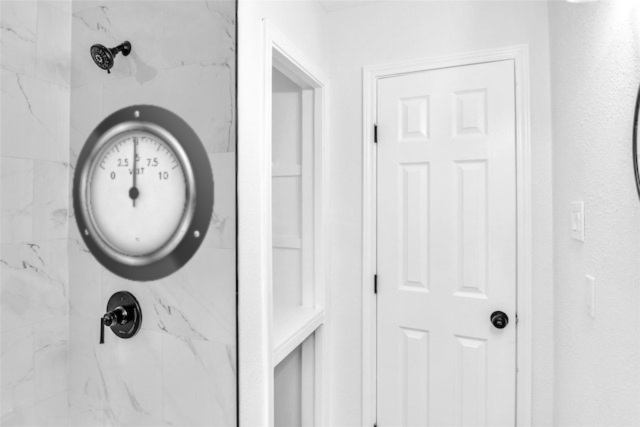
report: 5 (V)
